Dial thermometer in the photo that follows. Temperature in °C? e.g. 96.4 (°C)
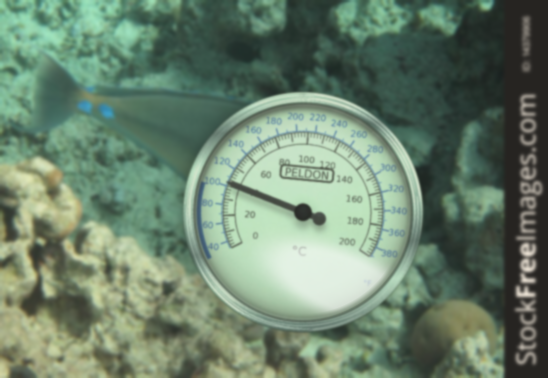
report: 40 (°C)
